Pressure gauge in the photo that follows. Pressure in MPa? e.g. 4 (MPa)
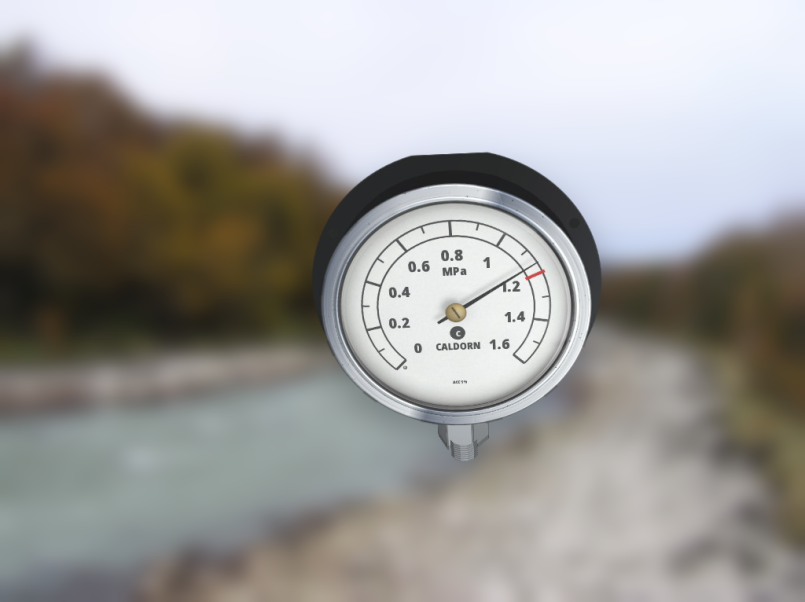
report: 1.15 (MPa)
